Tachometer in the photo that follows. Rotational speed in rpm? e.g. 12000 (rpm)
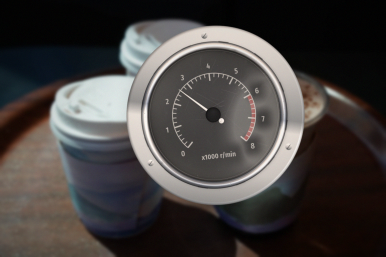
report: 2600 (rpm)
